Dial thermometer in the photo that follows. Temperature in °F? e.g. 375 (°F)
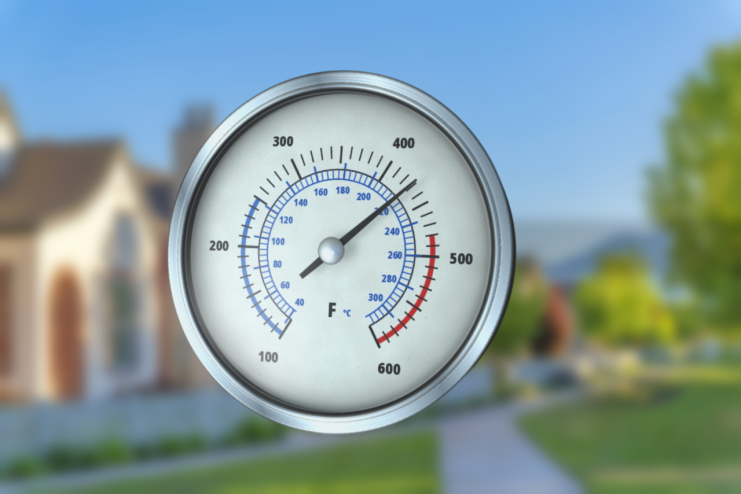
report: 430 (°F)
